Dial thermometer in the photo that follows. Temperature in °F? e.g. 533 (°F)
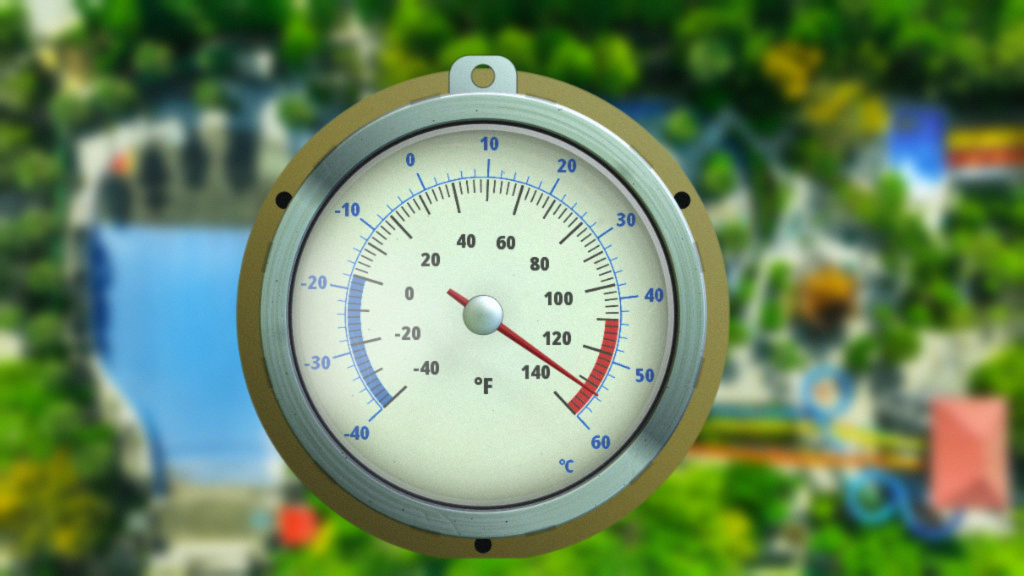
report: 132 (°F)
